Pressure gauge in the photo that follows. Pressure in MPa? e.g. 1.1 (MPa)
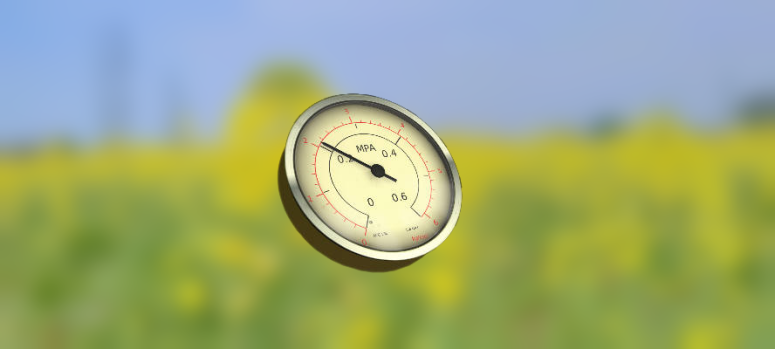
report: 0.2 (MPa)
